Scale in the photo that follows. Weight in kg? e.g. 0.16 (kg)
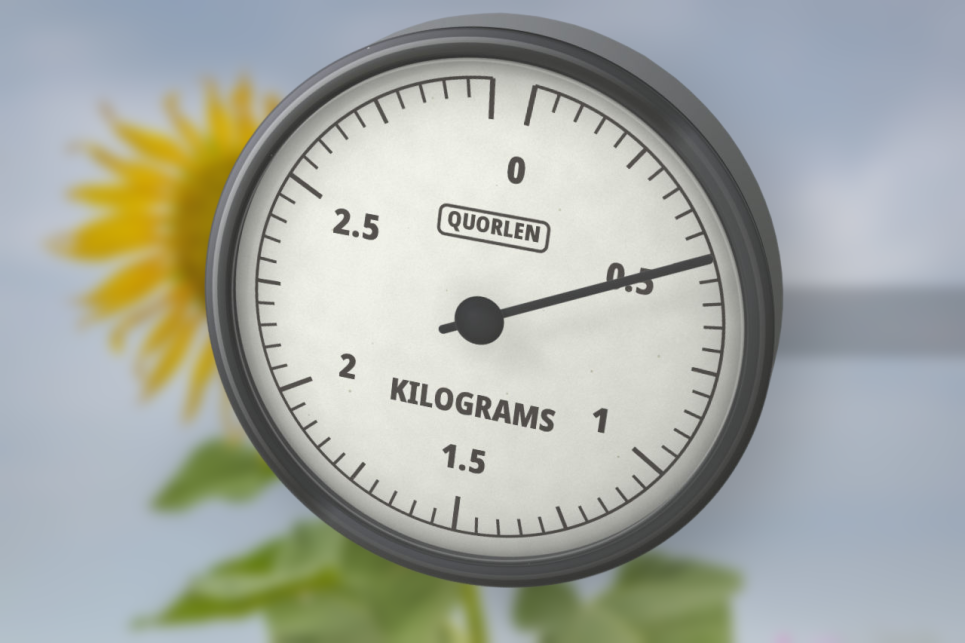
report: 0.5 (kg)
